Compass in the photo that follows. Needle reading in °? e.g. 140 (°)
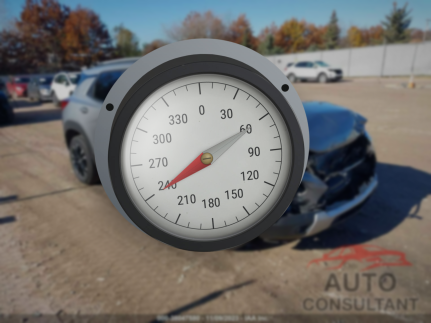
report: 240 (°)
